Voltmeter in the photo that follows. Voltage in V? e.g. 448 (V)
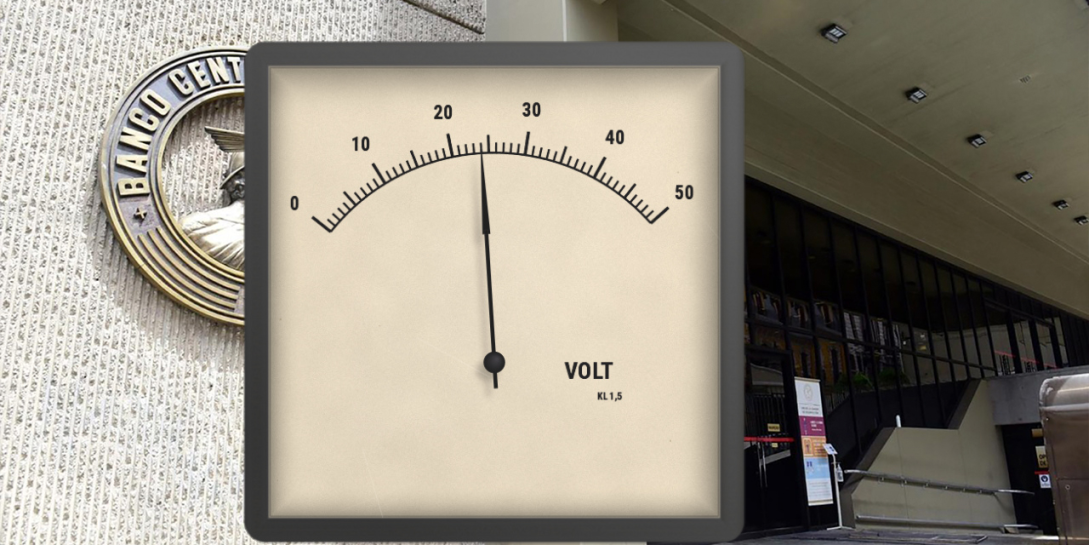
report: 24 (V)
